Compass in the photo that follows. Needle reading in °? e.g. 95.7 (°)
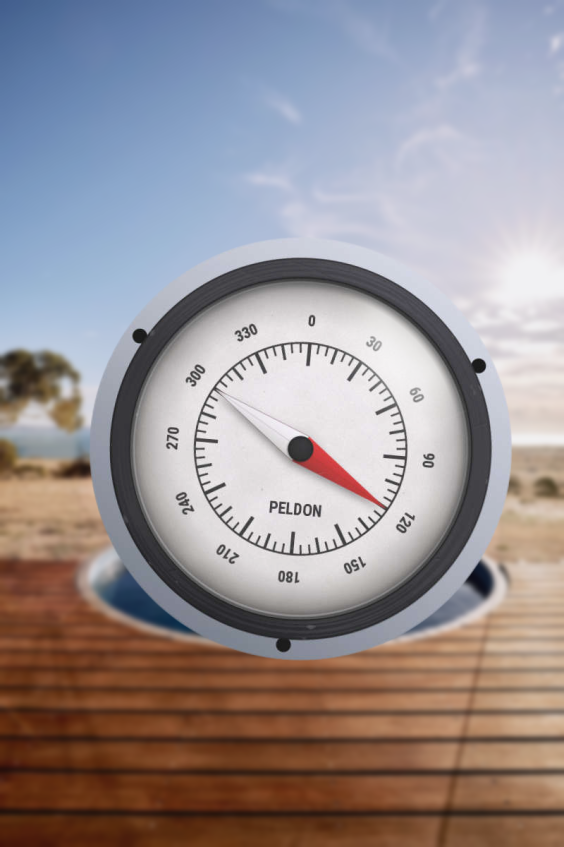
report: 120 (°)
